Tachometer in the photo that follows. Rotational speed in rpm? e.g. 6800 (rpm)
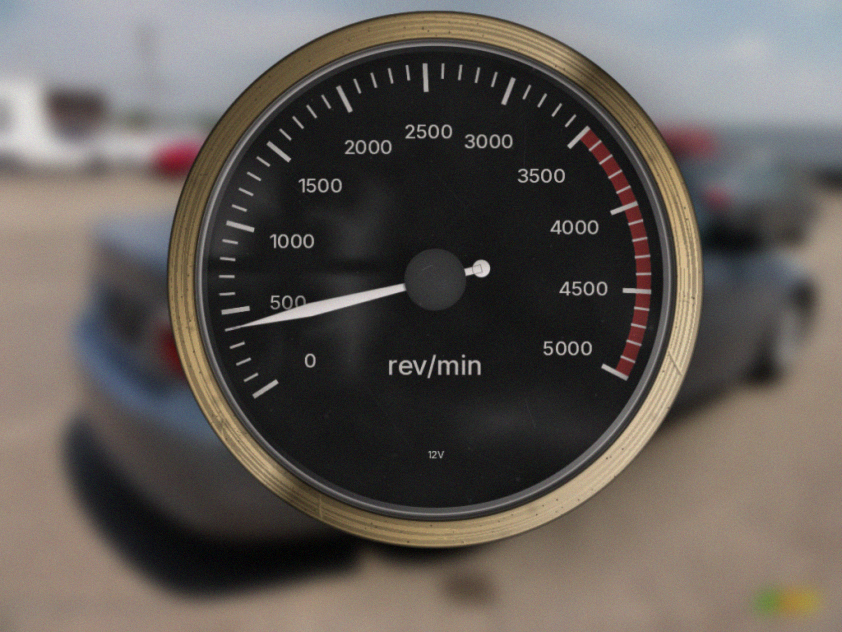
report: 400 (rpm)
